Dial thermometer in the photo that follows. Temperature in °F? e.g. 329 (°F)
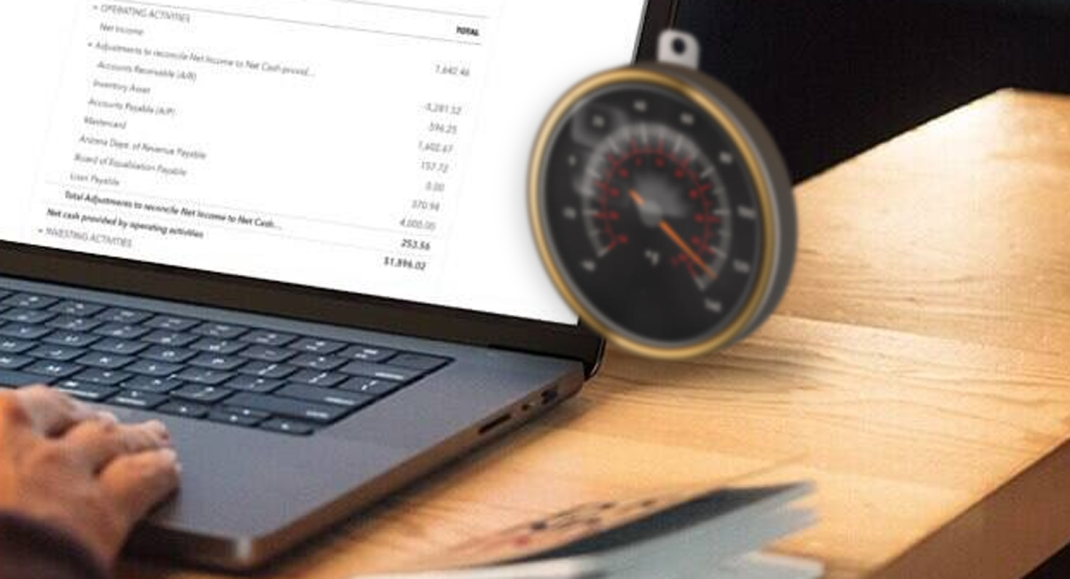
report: 130 (°F)
